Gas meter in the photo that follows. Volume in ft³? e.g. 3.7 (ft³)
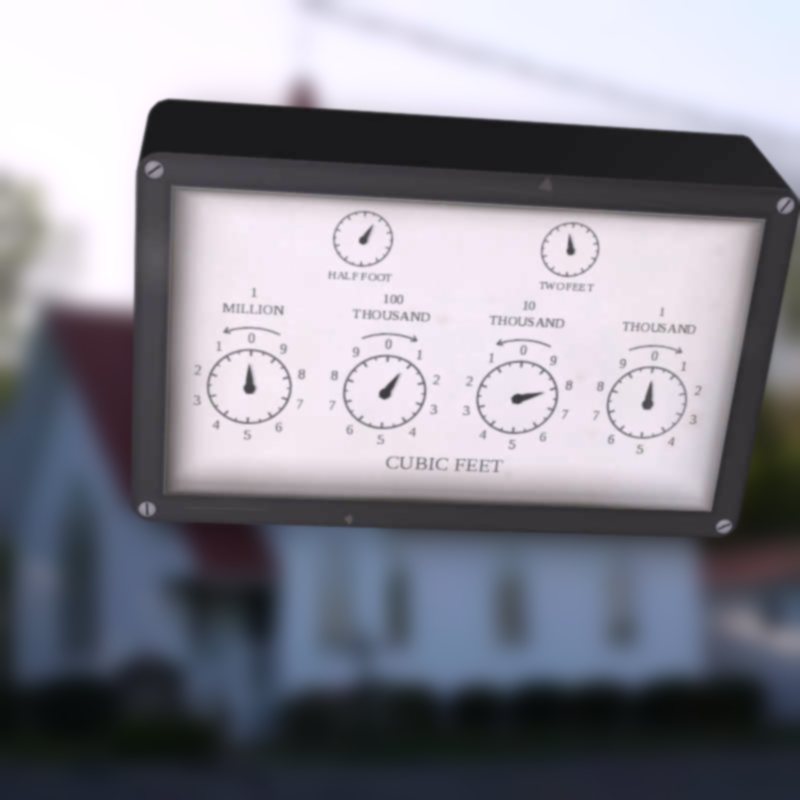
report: 8000 (ft³)
